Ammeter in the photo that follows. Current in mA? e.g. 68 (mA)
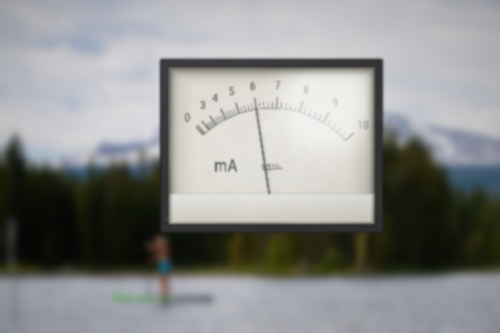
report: 6 (mA)
